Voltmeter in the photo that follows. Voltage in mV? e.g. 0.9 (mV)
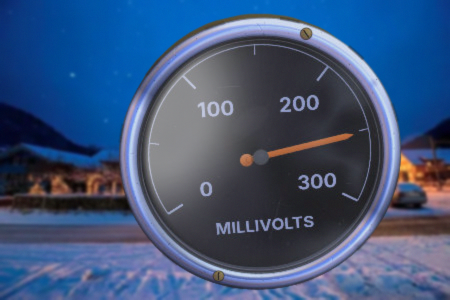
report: 250 (mV)
